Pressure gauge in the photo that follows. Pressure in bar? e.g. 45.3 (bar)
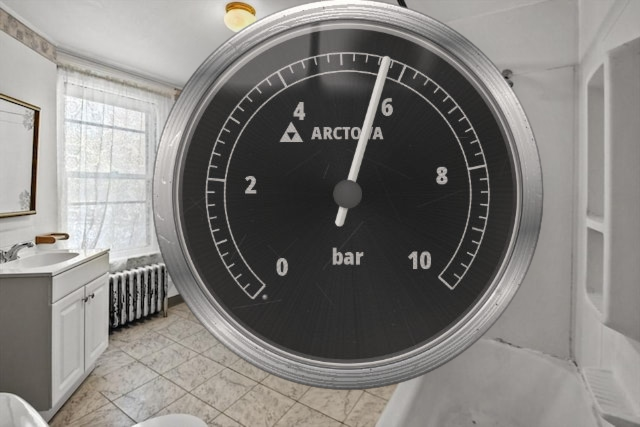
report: 5.7 (bar)
